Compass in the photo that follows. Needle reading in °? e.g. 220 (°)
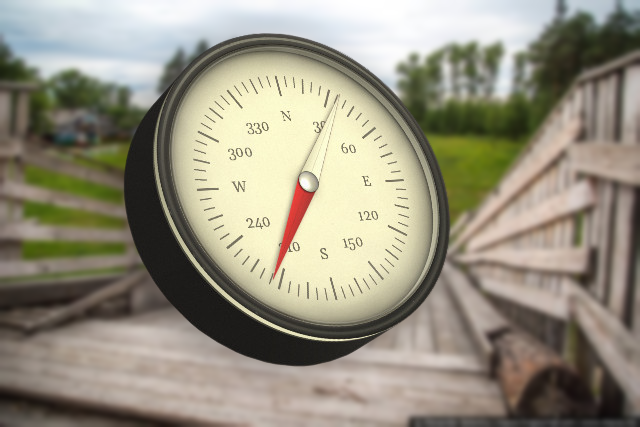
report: 215 (°)
